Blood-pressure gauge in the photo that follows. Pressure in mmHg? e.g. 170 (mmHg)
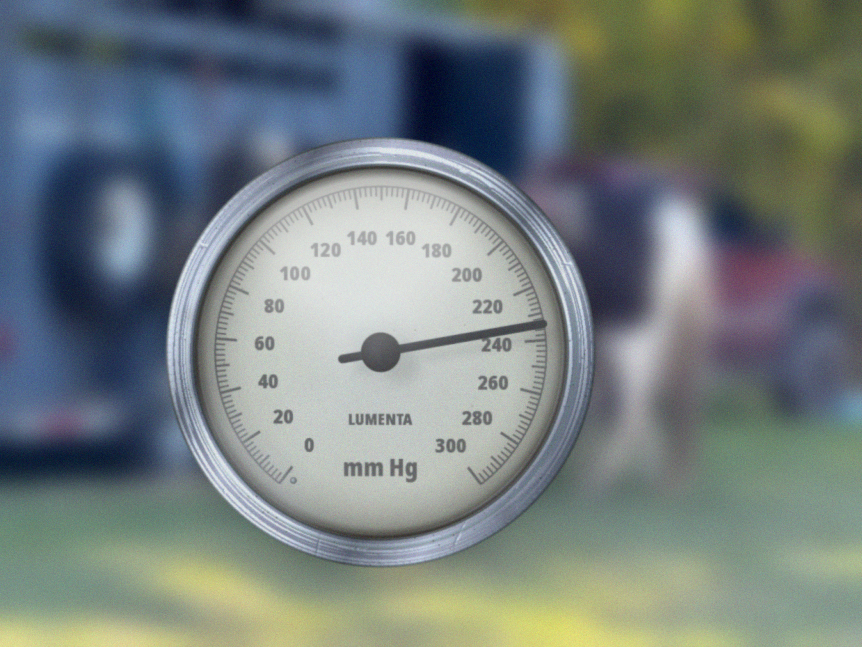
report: 234 (mmHg)
